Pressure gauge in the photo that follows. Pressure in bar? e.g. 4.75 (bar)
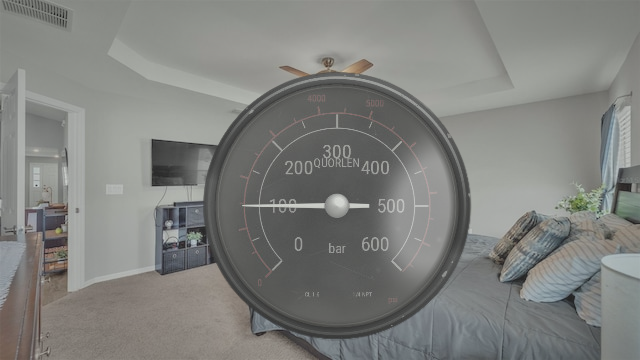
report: 100 (bar)
